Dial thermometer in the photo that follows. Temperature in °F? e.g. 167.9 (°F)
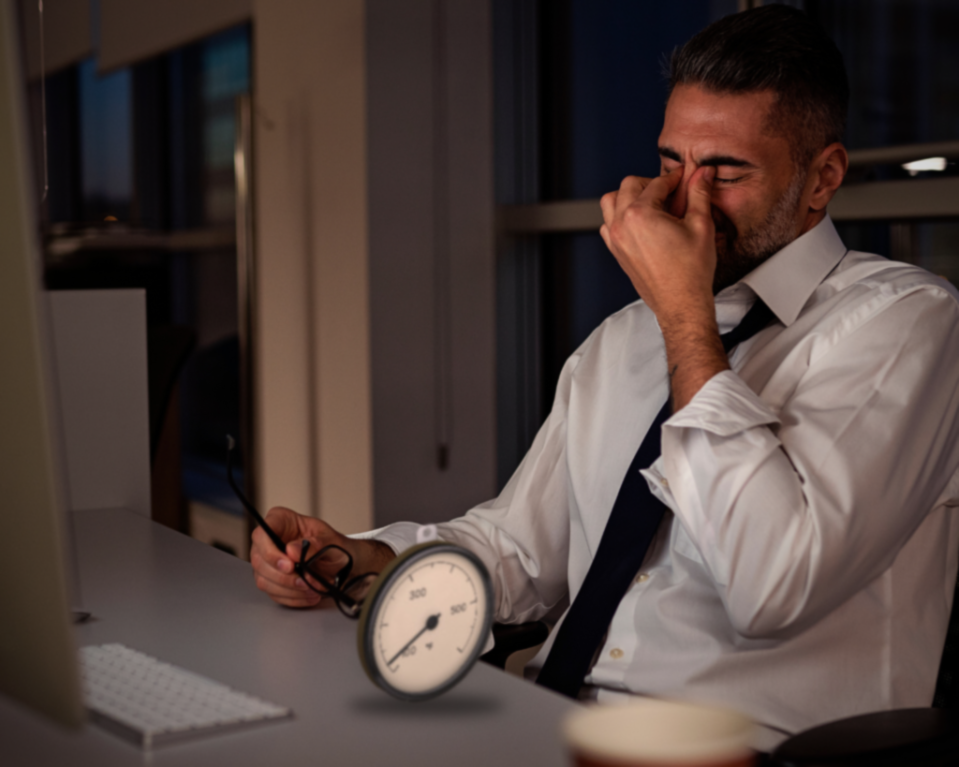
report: 125 (°F)
